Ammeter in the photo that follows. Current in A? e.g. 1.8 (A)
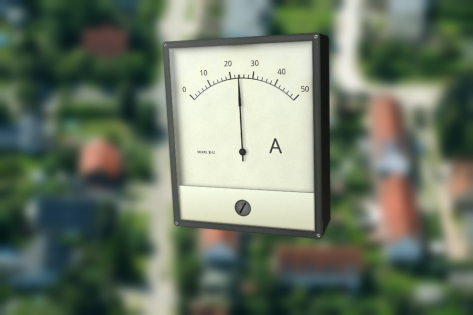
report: 24 (A)
